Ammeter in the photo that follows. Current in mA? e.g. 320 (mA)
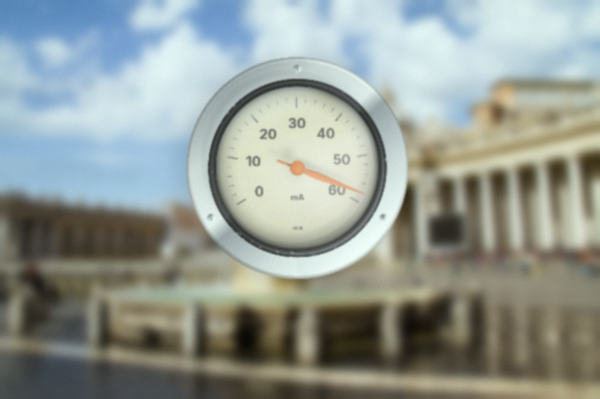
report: 58 (mA)
